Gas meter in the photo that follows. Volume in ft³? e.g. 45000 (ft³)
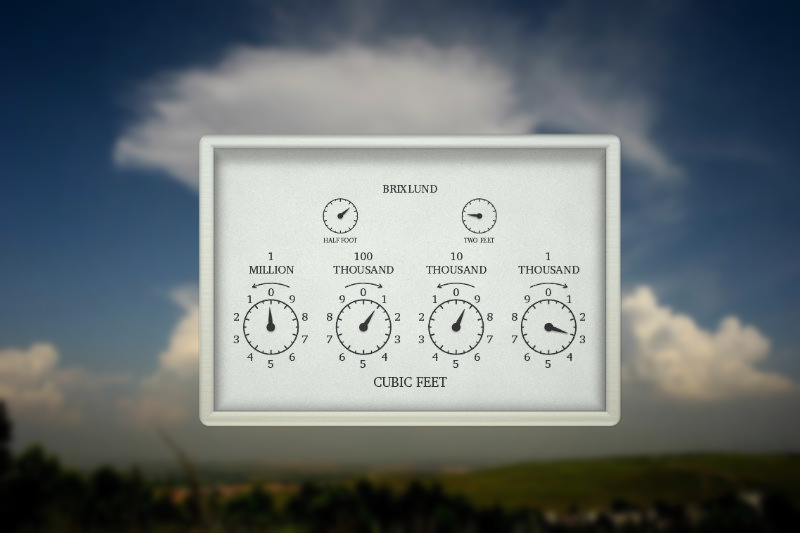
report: 9300 (ft³)
